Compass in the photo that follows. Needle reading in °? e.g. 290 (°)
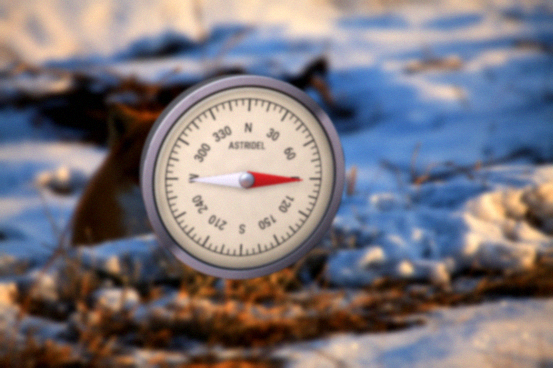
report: 90 (°)
